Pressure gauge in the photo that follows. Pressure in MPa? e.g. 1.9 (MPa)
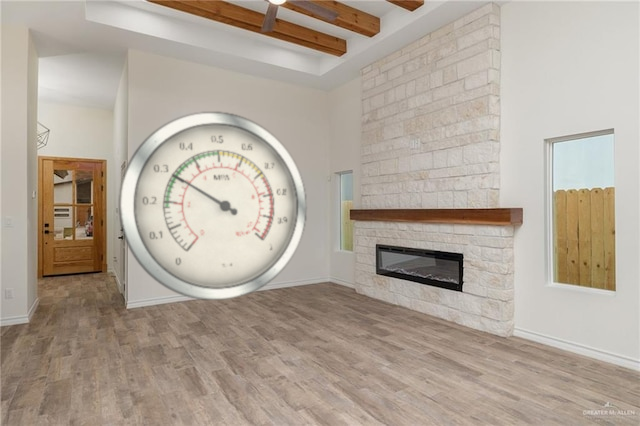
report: 0.3 (MPa)
